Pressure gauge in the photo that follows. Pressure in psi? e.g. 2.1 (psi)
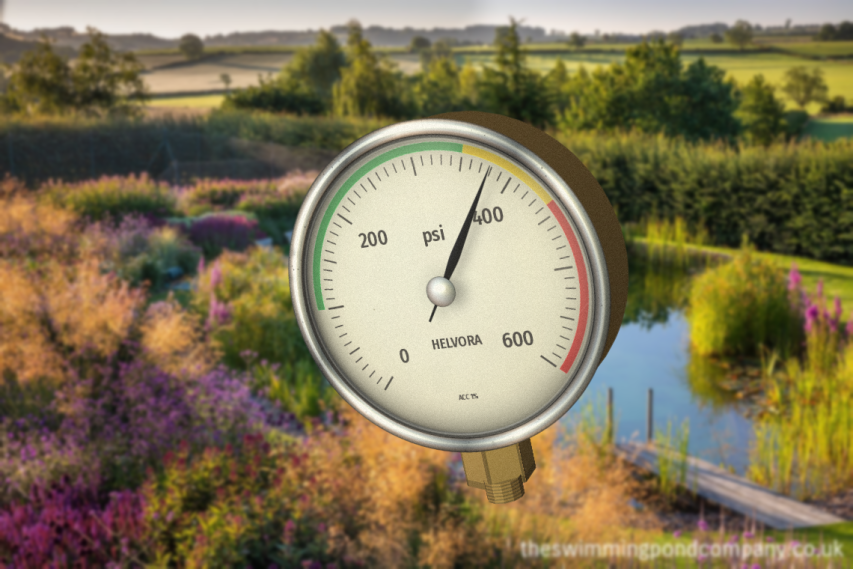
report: 380 (psi)
